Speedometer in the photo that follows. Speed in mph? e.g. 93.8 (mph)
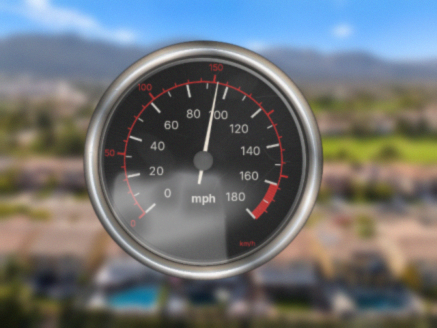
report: 95 (mph)
